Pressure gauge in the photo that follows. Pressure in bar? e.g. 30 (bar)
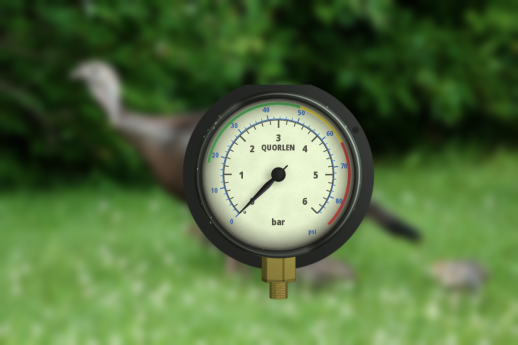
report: 0 (bar)
